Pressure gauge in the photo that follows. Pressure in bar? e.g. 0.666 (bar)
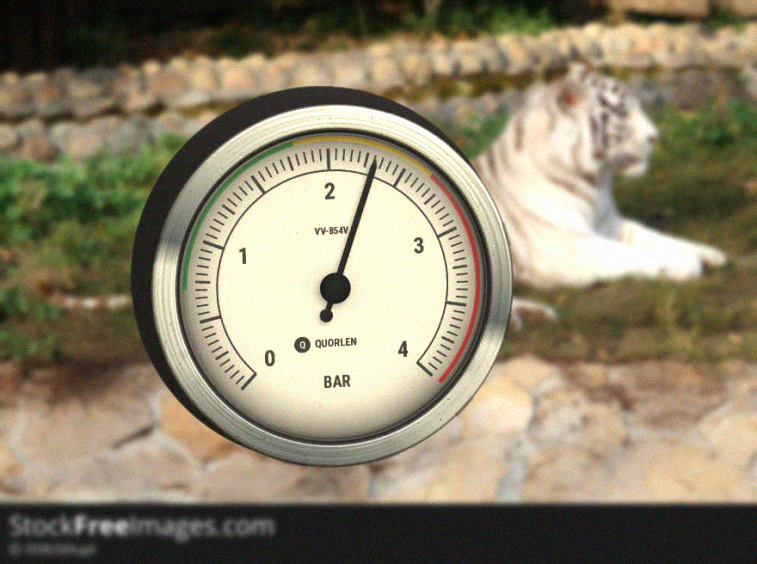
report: 2.3 (bar)
